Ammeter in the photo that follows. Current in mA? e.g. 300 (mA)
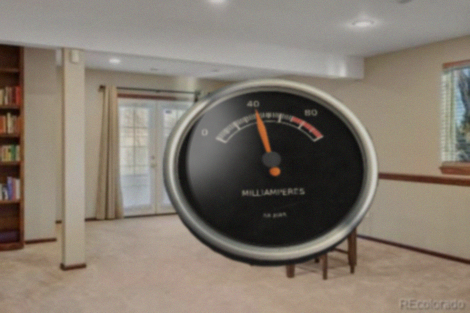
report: 40 (mA)
